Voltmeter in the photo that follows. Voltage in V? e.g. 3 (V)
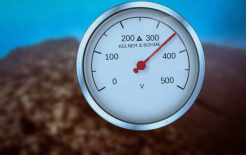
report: 350 (V)
